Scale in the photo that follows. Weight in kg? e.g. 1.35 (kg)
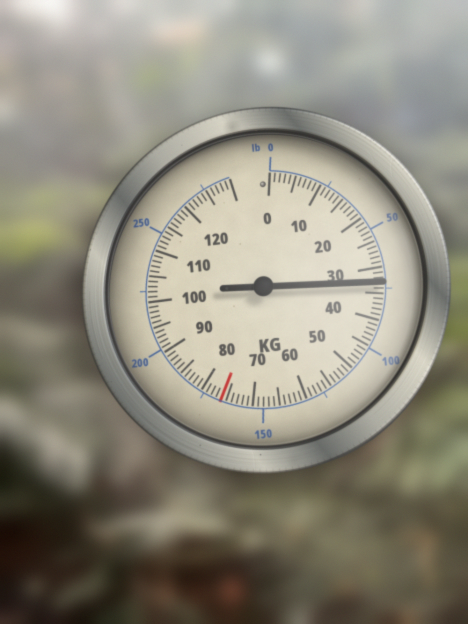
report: 33 (kg)
